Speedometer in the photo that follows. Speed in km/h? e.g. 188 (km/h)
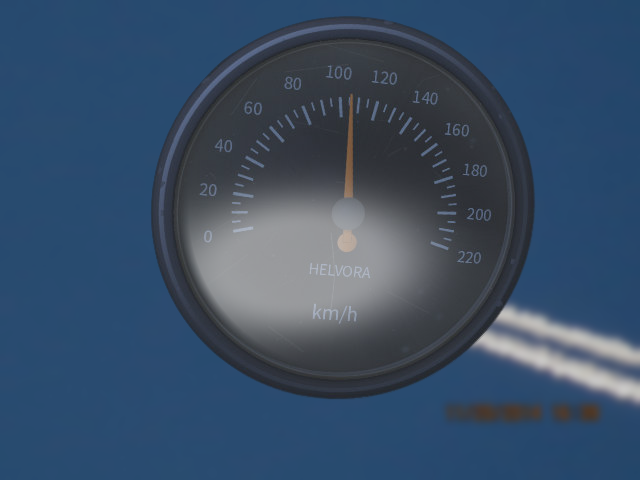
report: 105 (km/h)
